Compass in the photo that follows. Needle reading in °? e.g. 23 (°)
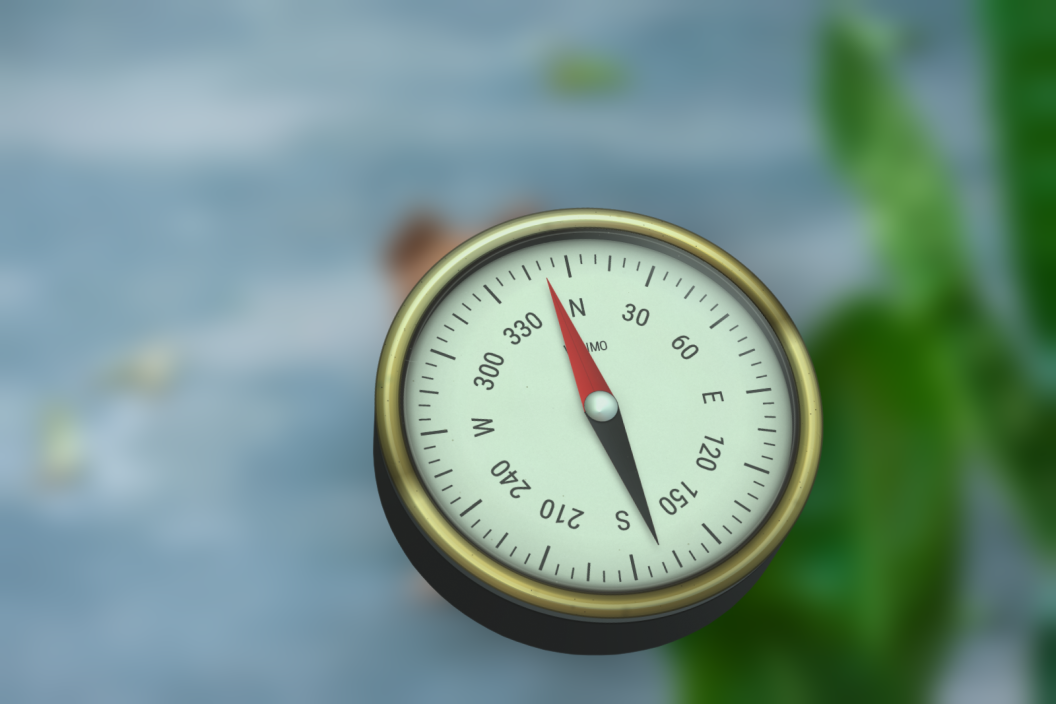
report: 350 (°)
